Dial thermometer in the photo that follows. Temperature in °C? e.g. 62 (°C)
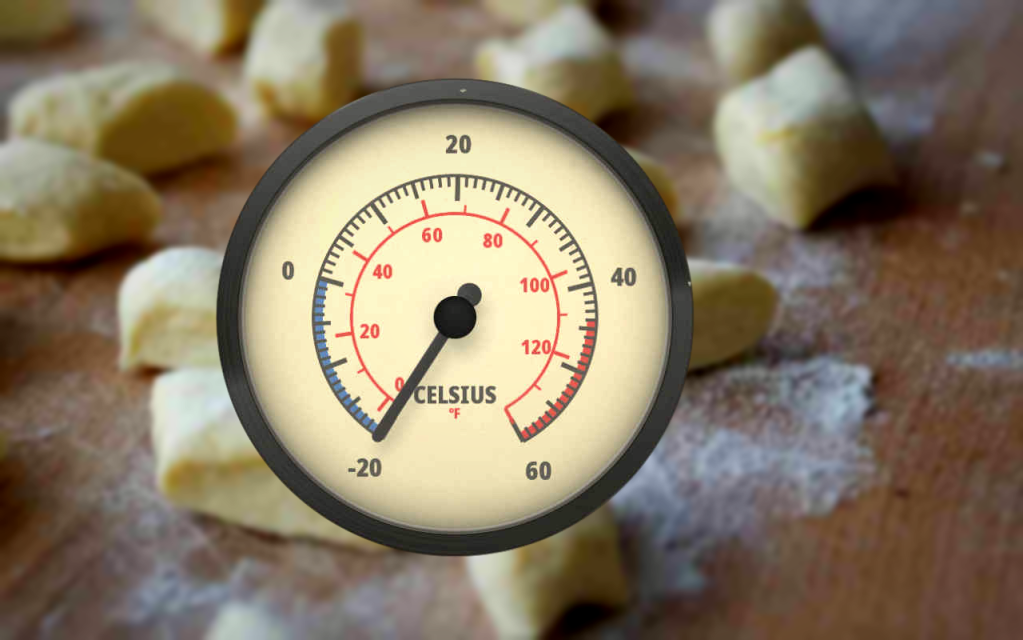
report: -19.5 (°C)
